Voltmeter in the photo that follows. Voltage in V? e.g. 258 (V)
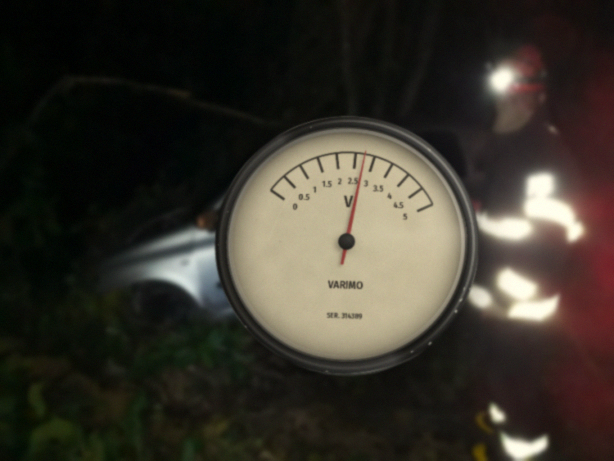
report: 2.75 (V)
